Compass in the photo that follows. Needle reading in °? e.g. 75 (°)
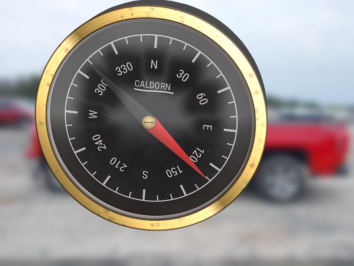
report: 130 (°)
